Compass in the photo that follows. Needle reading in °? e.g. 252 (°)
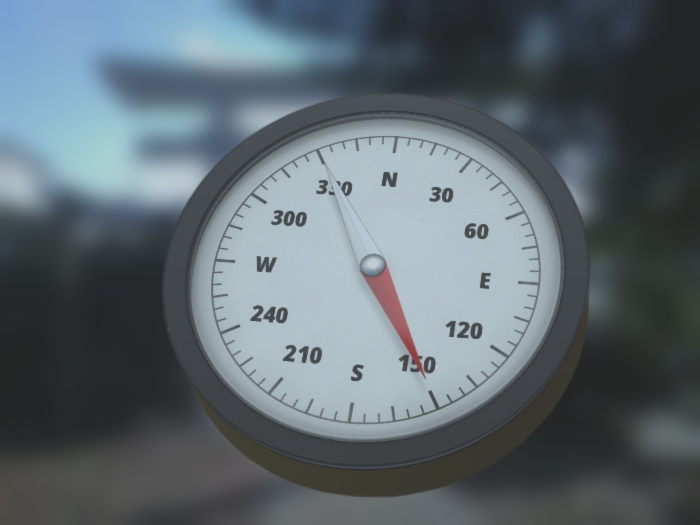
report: 150 (°)
